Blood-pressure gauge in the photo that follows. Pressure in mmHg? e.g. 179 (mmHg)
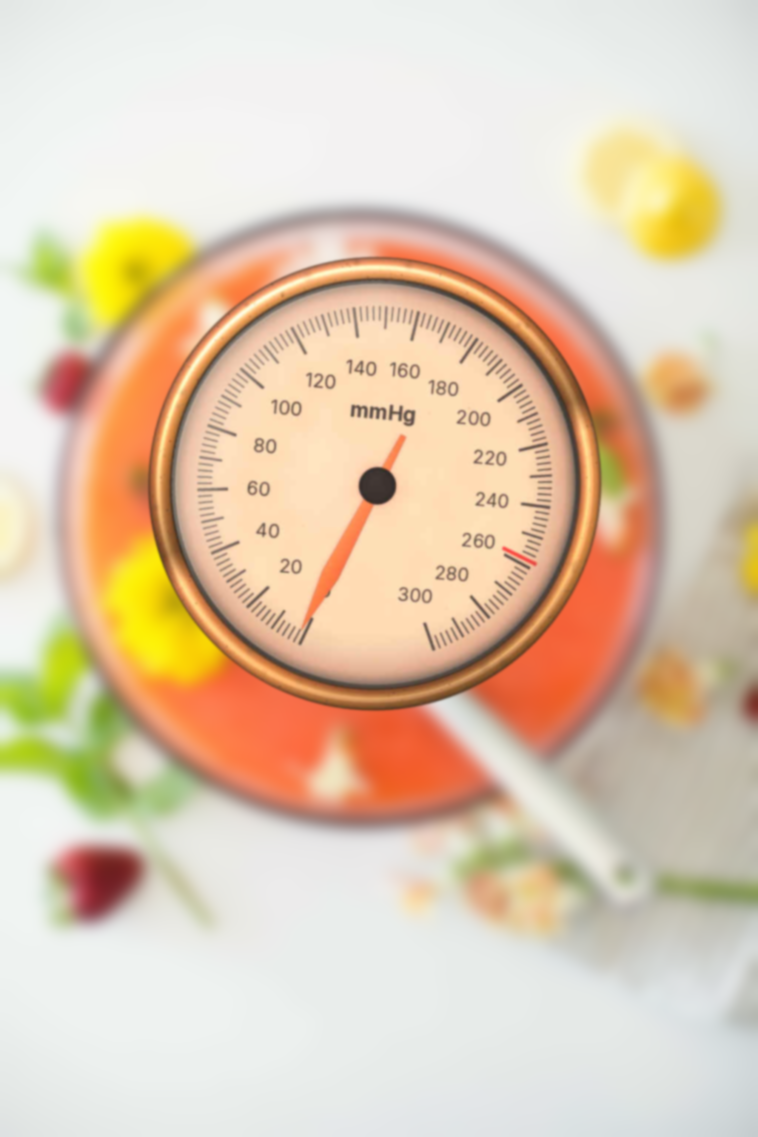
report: 2 (mmHg)
